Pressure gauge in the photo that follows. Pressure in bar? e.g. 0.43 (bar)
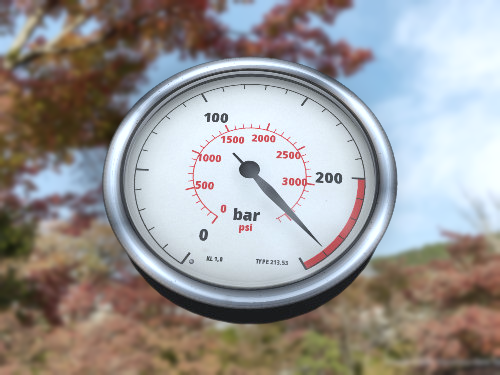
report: 240 (bar)
